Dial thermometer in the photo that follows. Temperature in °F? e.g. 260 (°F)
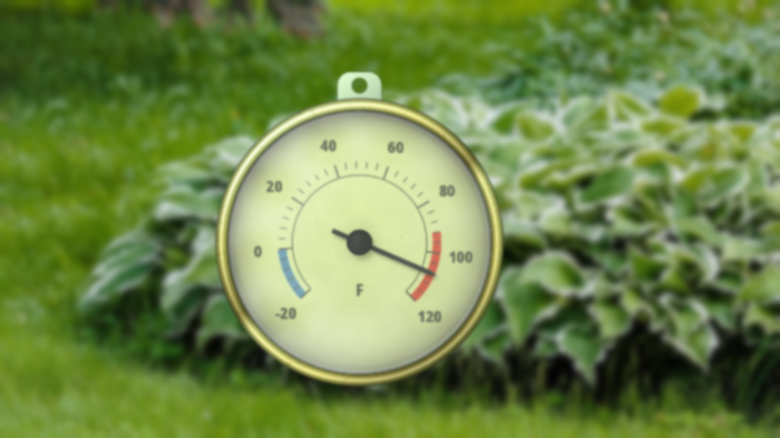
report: 108 (°F)
